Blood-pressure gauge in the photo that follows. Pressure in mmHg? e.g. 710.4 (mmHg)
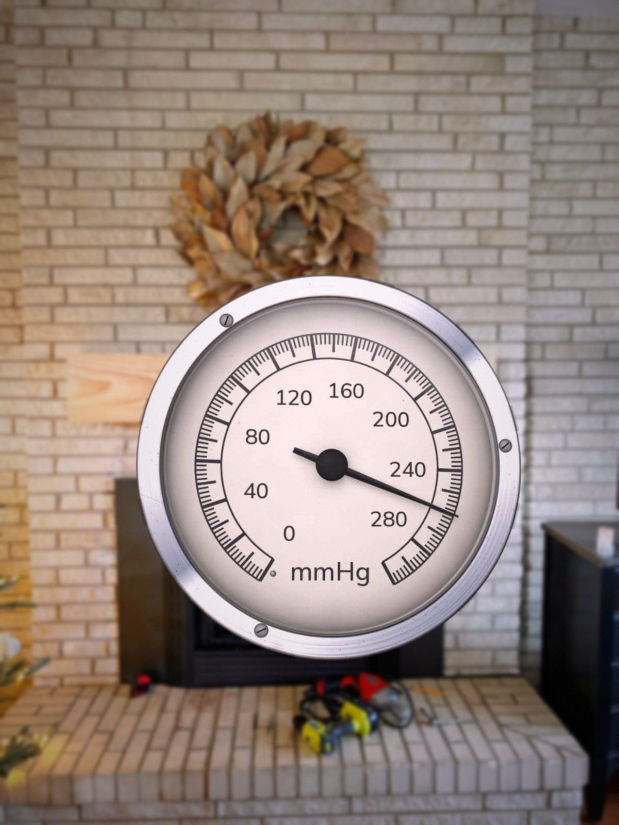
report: 260 (mmHg)
